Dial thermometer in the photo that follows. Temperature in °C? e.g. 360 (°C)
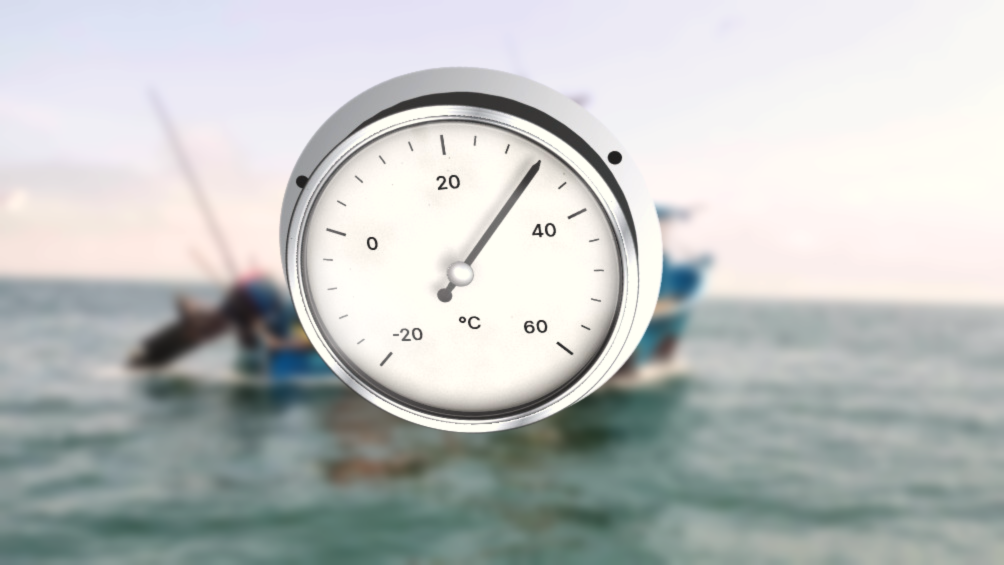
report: 32 (°C)
